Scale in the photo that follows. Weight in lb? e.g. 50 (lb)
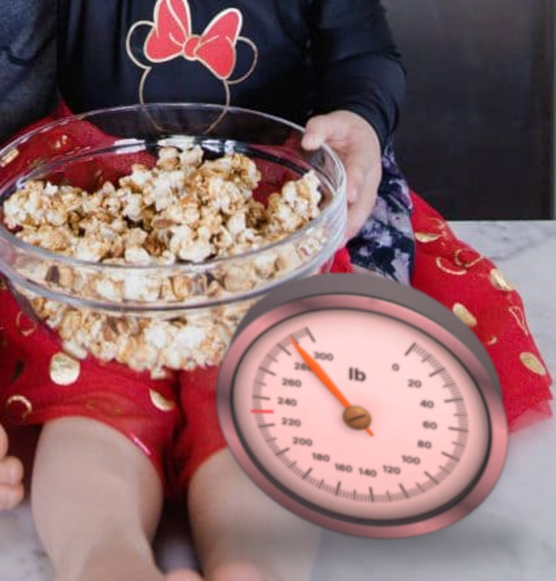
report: 290 (lb)
